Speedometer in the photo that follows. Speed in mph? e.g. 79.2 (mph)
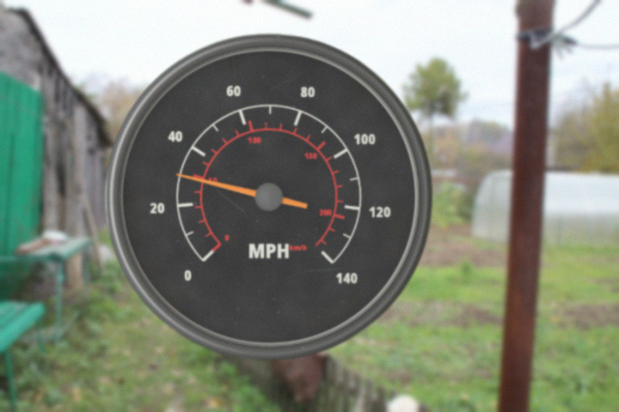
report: 30 (mph)
